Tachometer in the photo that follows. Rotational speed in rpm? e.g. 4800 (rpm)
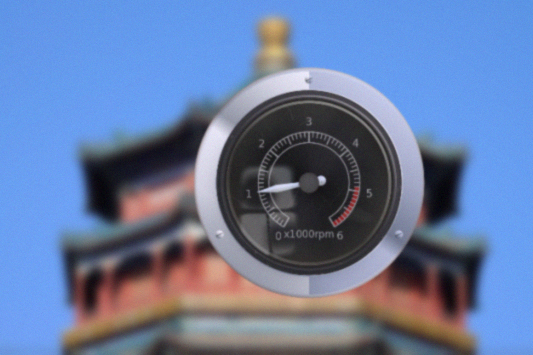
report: 1000 (rpm)
